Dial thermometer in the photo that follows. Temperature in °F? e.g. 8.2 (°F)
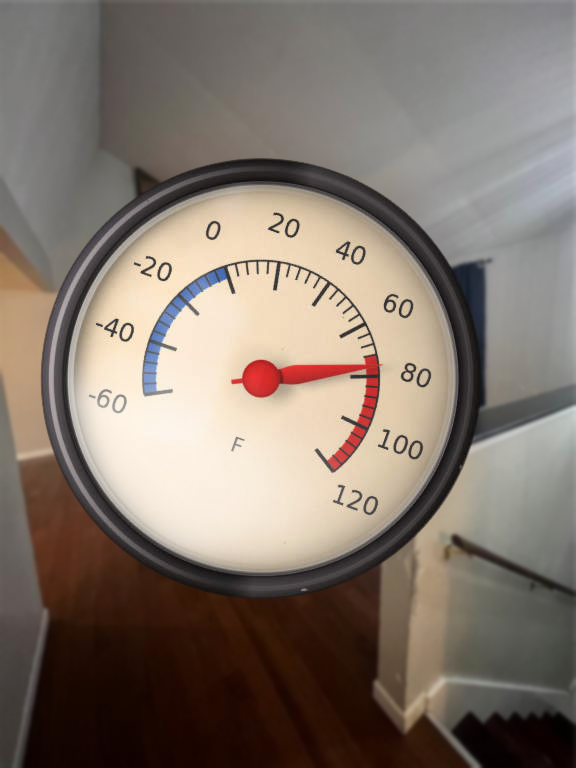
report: 76 (°F)
